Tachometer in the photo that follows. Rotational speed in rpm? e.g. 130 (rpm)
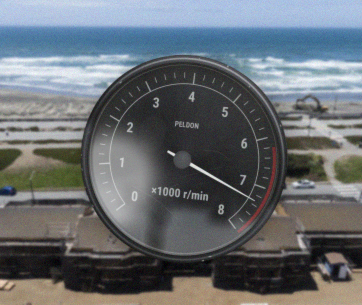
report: 7300 (rpm)
